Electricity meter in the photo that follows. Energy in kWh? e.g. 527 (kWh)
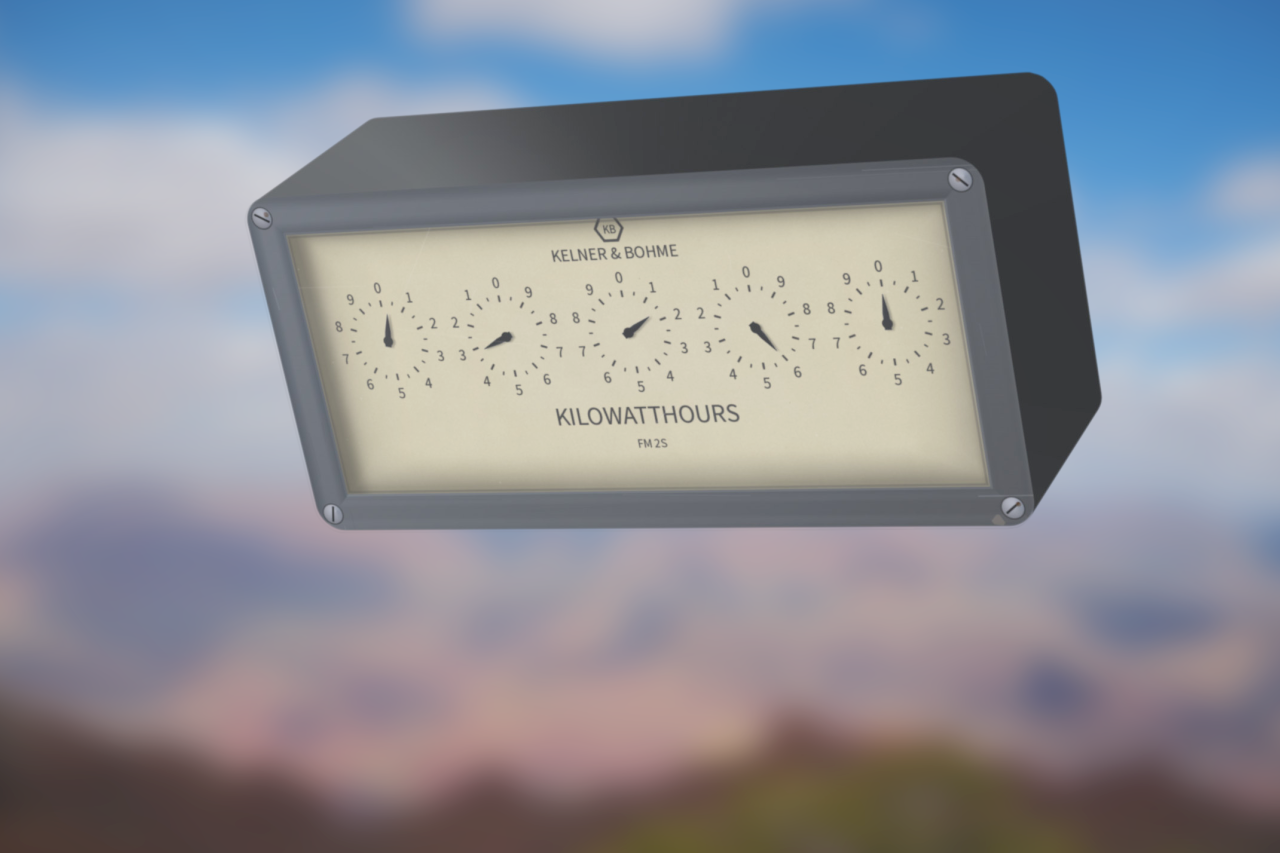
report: 3160 (kWh)
